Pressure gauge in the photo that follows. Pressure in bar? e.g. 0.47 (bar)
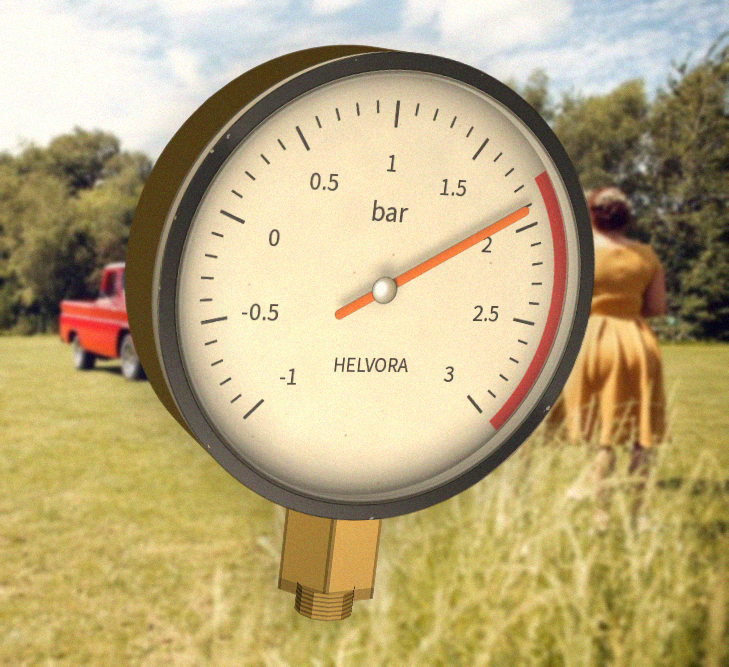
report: 1.9 (bar)
